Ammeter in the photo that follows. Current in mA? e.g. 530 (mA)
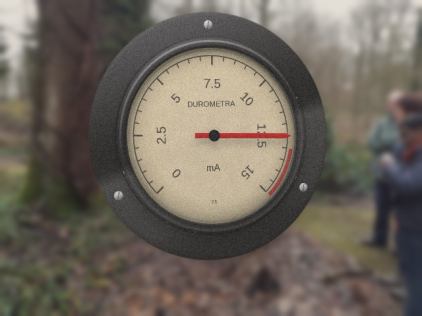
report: 12.5 (mA)
